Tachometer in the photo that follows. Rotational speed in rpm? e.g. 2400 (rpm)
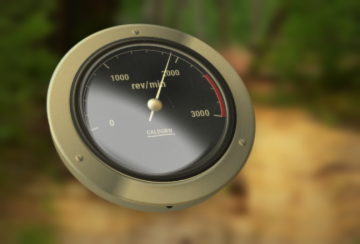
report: 1900 (rpm)
